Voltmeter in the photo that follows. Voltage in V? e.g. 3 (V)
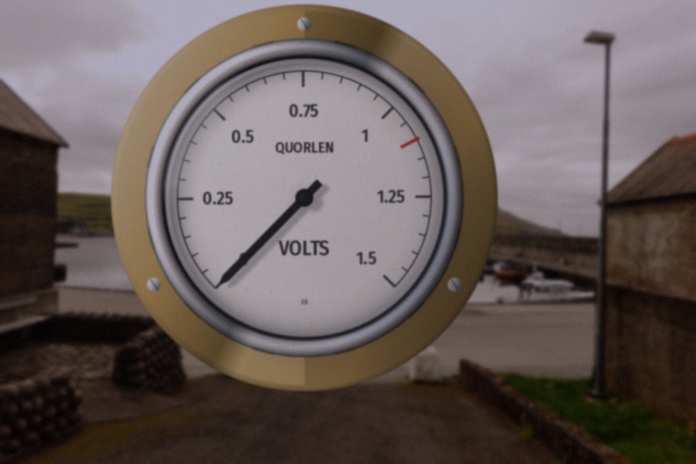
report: 0 (V)
